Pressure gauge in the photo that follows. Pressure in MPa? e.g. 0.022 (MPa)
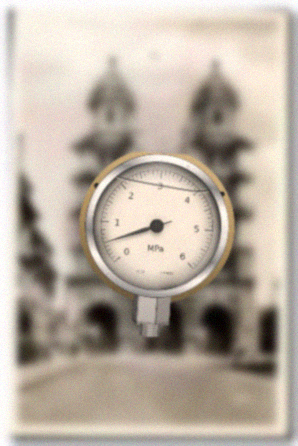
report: 0.5 (MPa)
